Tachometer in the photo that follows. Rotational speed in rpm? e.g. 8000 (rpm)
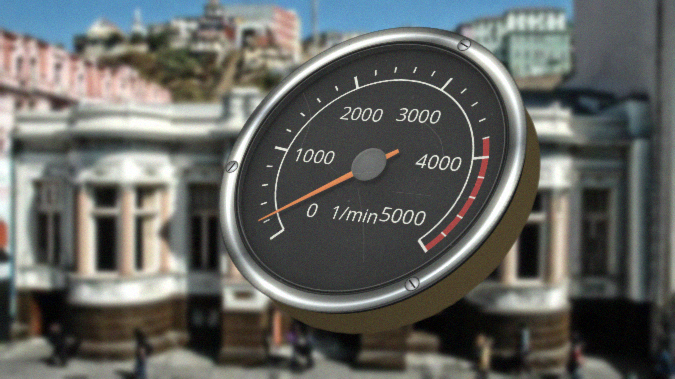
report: 200 (rpm)
